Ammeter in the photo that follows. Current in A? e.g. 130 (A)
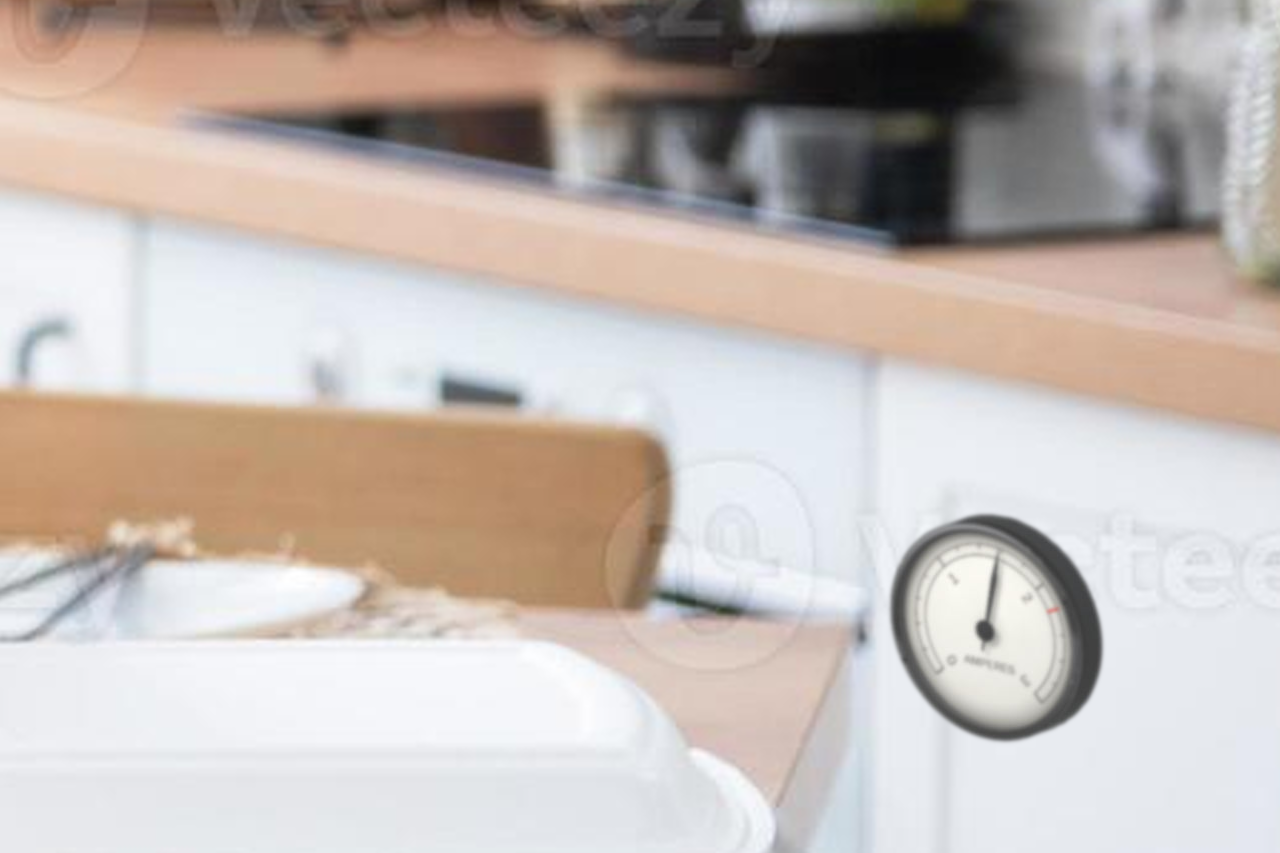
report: 1.6 (A)
